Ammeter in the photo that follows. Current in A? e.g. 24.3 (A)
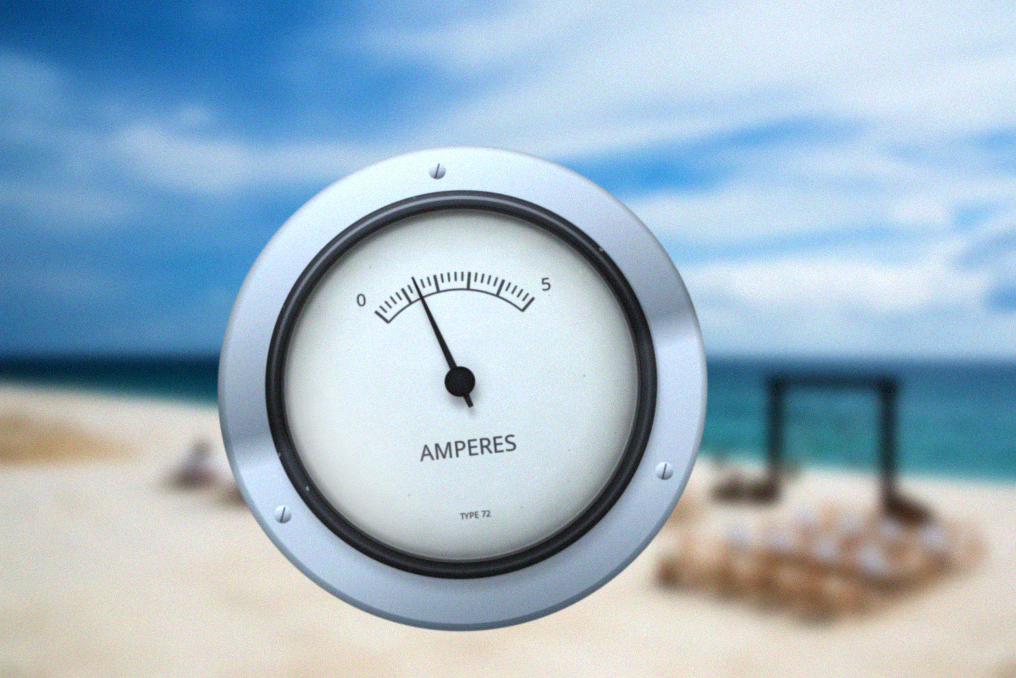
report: 1.4 (A)
